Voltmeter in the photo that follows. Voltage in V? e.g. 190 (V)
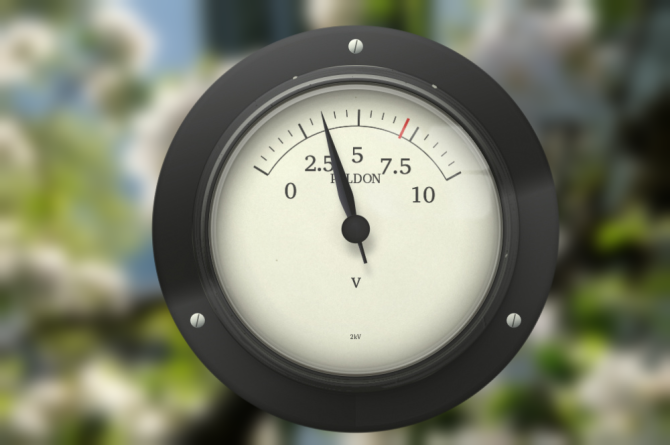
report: 3.5 (V)
